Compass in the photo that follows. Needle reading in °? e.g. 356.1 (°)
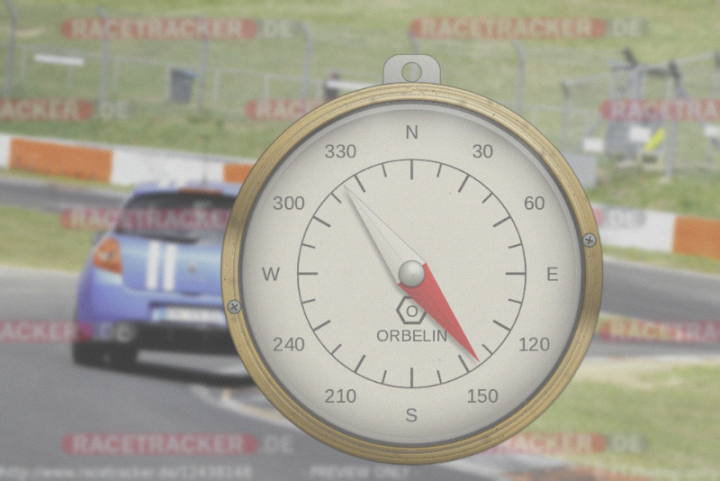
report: 142.5 (°)
